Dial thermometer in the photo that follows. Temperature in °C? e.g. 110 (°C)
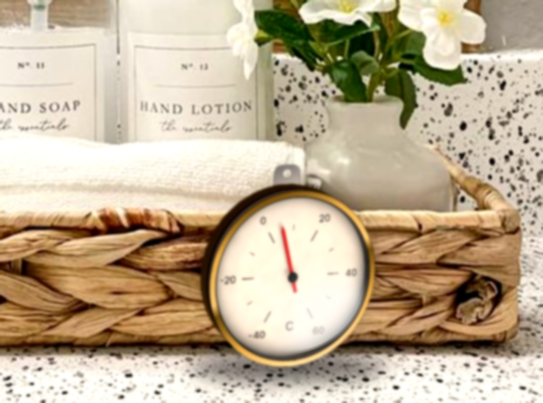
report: 5 (°C)
